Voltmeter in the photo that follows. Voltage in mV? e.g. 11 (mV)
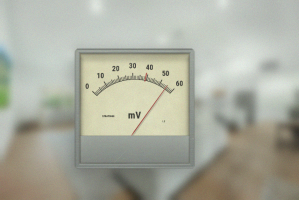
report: 55 (mV)
